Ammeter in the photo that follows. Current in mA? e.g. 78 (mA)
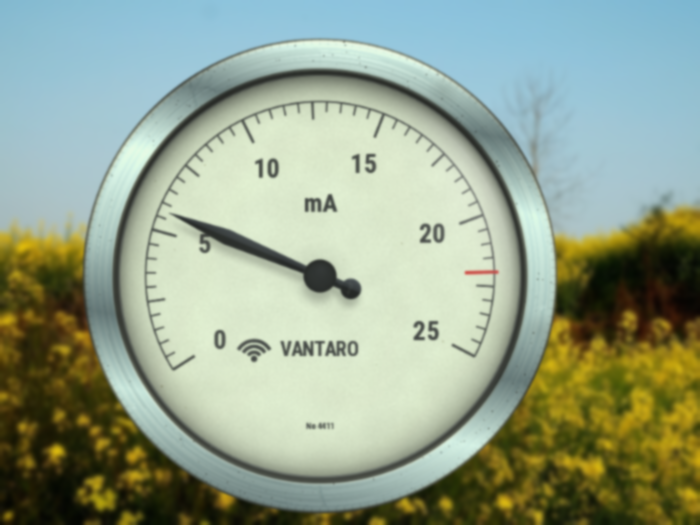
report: 5.75 (mA)
